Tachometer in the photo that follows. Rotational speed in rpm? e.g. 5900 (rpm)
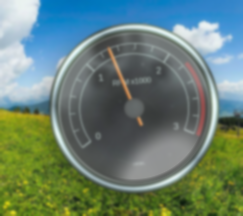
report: 1300 (rpm)
